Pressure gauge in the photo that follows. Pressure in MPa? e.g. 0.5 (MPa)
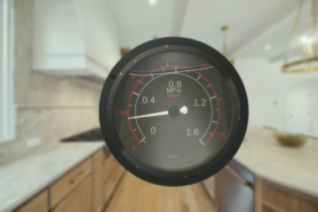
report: 0.2 (MPa)
